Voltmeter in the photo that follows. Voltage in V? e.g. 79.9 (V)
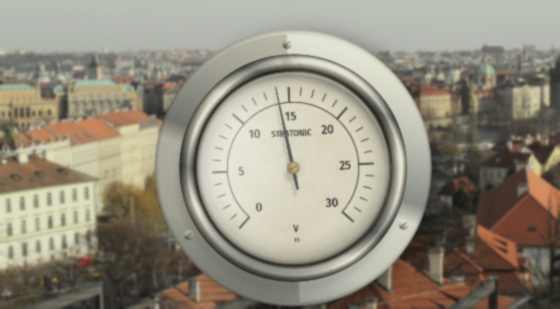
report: 14 (V)
